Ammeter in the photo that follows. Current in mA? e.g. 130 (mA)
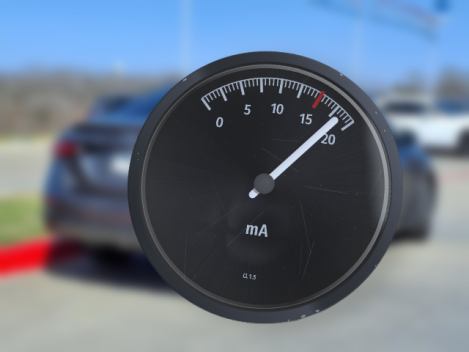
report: 18.5 (mA)
